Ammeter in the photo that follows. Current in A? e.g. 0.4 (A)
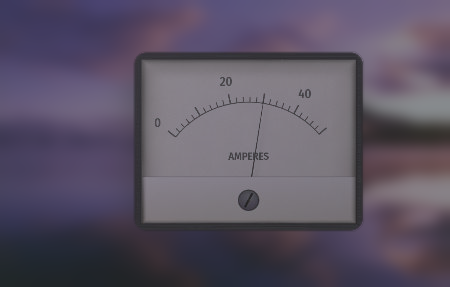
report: 30 (A)
